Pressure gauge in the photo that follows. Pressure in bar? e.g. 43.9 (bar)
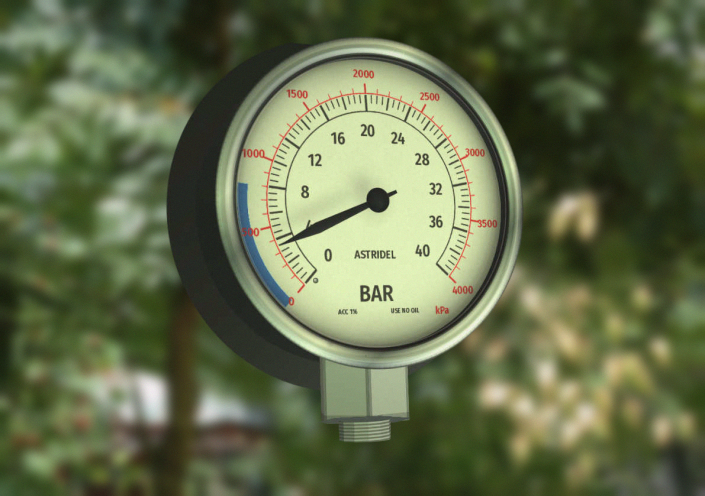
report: 3.5 (bar)
